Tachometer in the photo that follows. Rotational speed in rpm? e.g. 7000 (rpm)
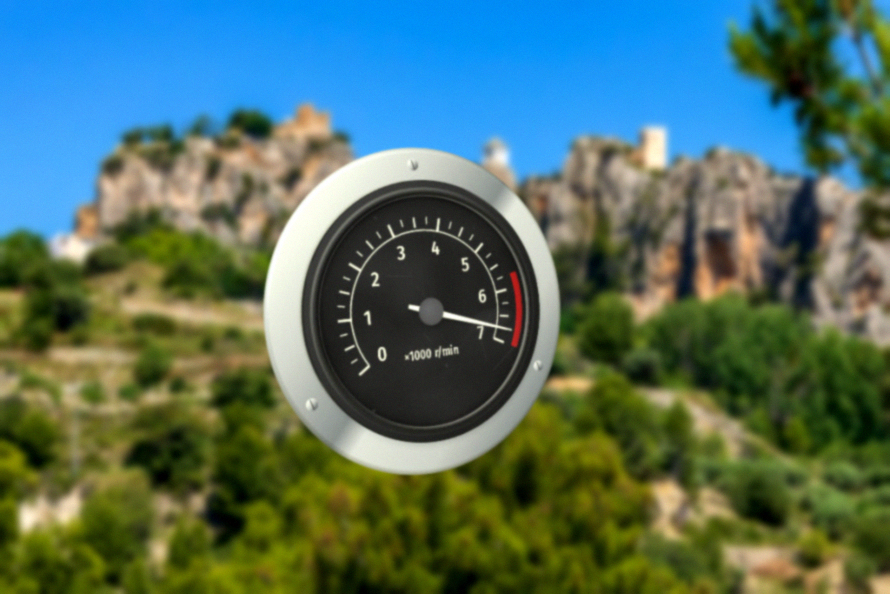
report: 6750 (rpm)
